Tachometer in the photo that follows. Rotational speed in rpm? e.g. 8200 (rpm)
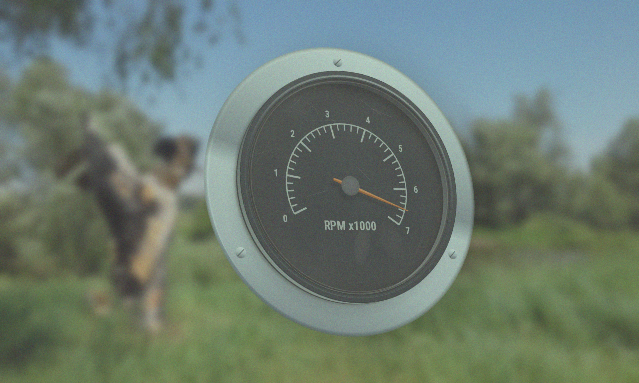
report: 6600 (rpm)
